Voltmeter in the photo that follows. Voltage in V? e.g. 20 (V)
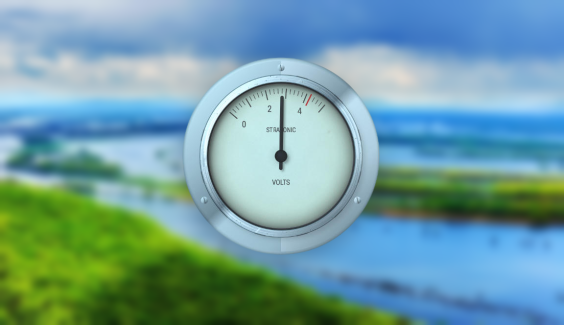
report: 2.8 (V)
